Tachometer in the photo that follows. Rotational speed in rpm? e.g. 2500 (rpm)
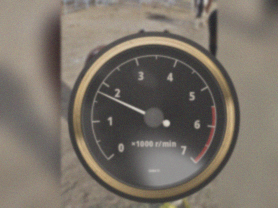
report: 1750 (rpm)
